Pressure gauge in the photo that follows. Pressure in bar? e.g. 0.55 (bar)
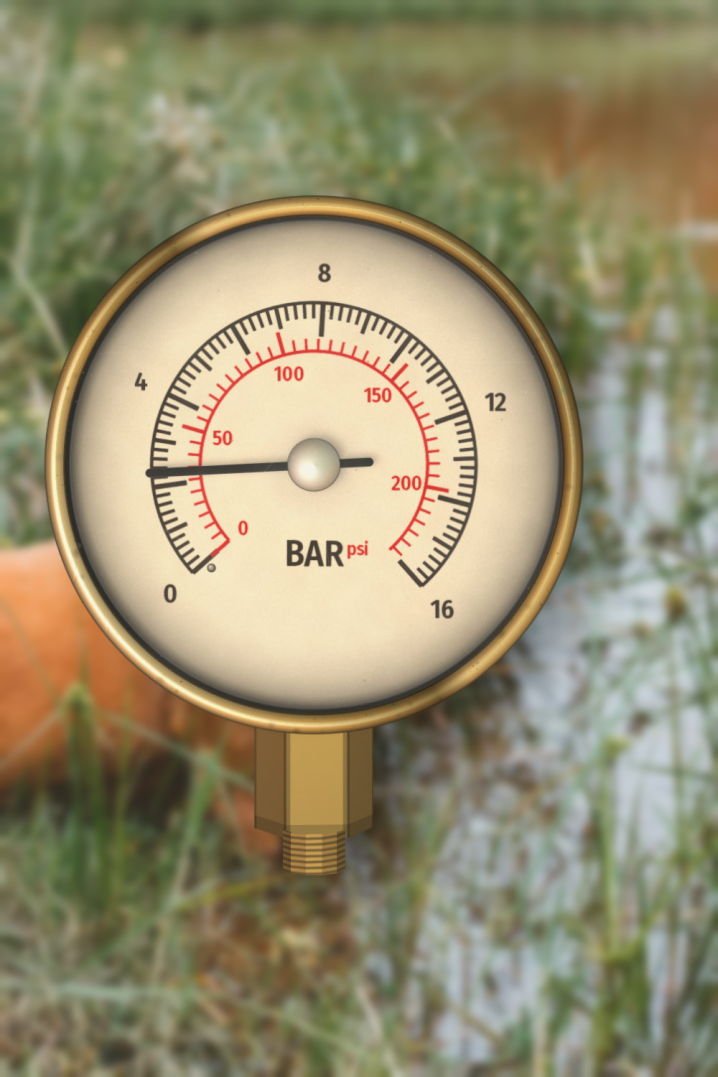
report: 2.3 (bar)
